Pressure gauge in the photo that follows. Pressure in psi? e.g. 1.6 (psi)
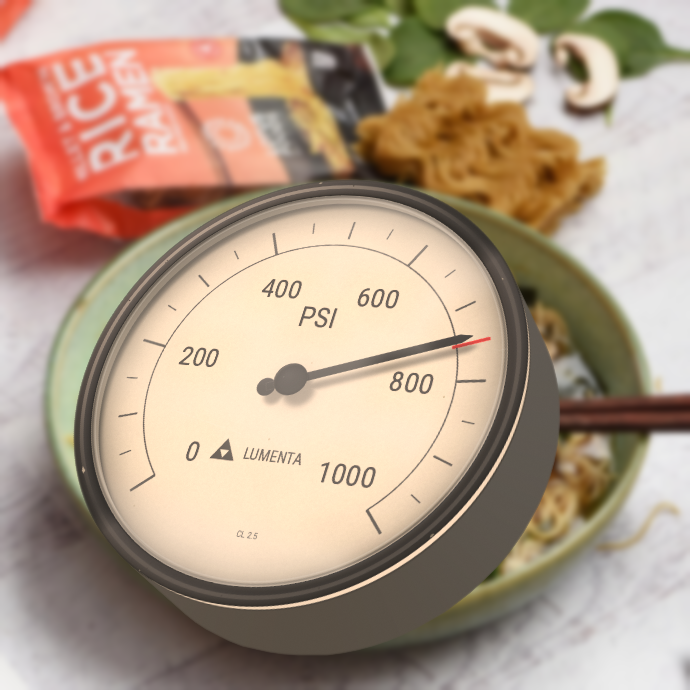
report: 750 (psi)
